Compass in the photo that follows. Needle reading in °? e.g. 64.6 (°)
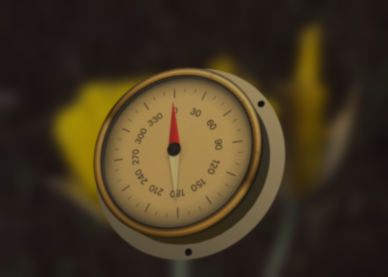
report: 0 (°)
